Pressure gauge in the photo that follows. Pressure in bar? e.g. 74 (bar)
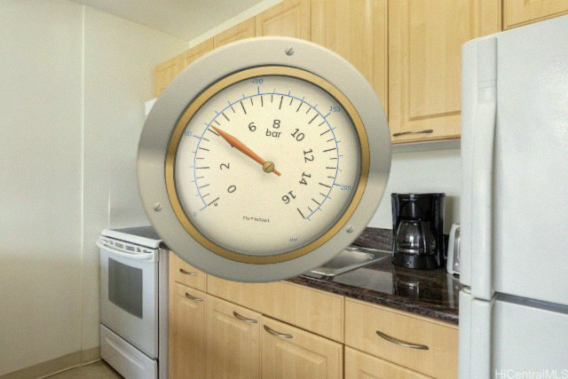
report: 4.25 (bar)
